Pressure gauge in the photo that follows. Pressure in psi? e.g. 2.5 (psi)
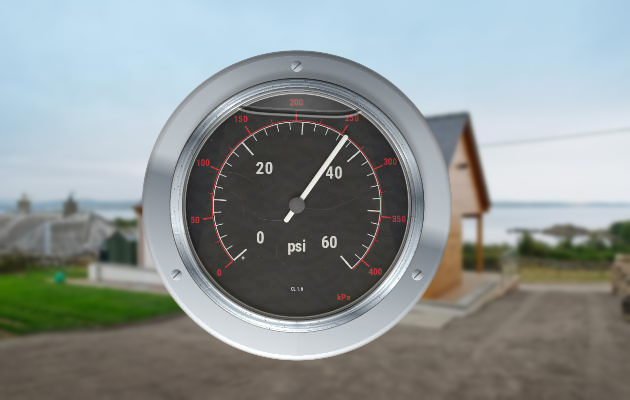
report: 37 (psi)
